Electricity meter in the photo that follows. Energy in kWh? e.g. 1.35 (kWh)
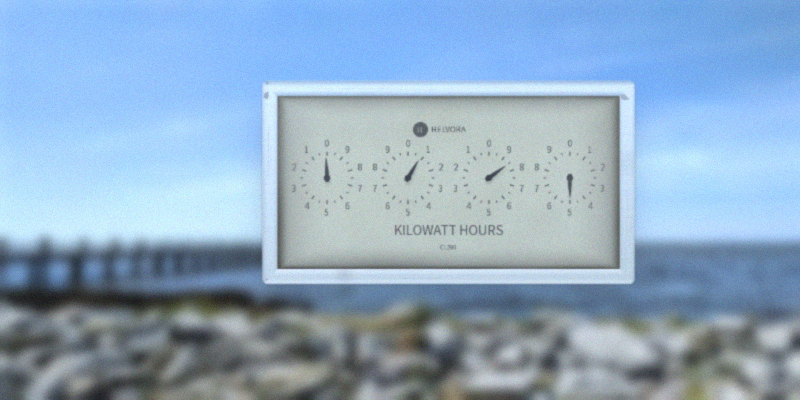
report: 85 (kWh)
